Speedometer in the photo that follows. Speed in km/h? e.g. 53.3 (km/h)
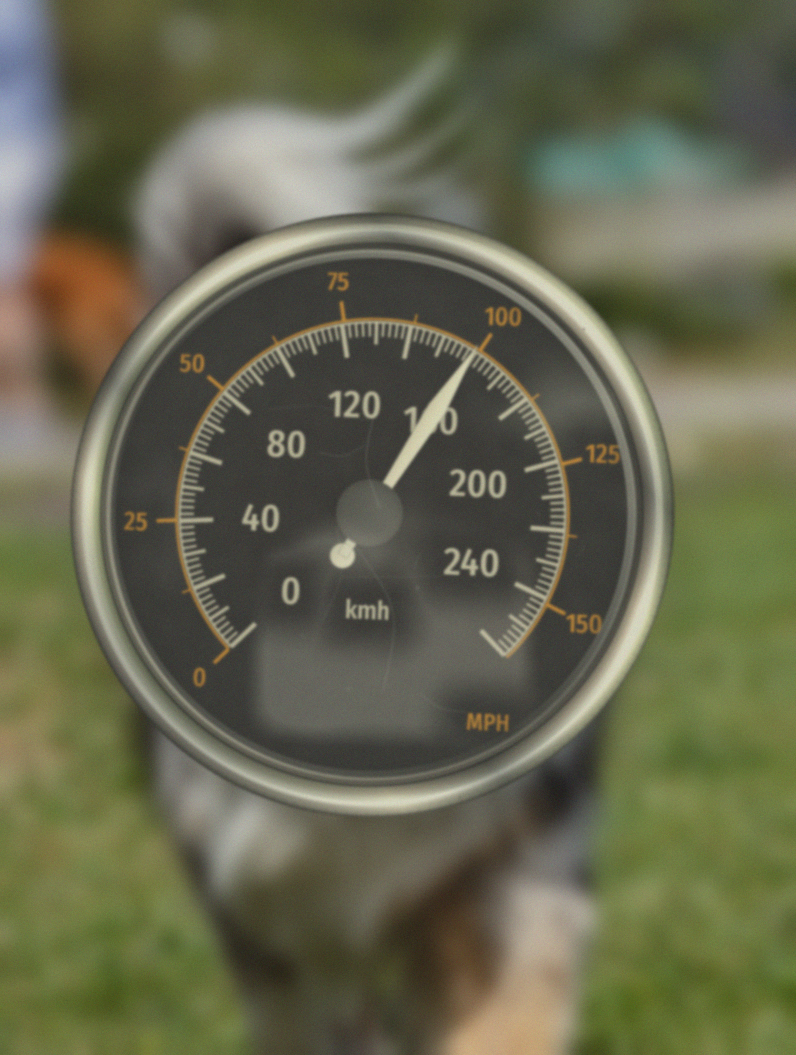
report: 160 (km/h)
